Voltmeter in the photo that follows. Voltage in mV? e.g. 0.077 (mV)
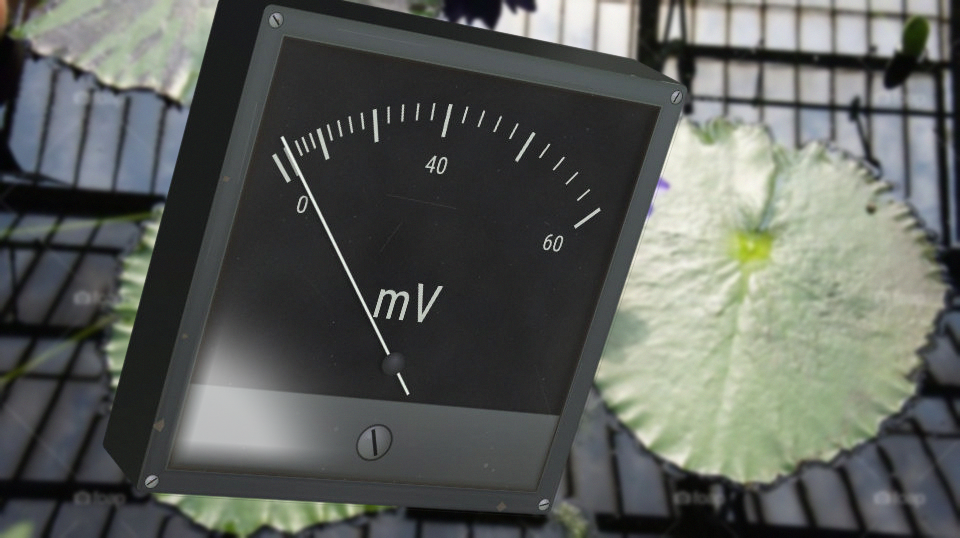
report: 10 (mV)
